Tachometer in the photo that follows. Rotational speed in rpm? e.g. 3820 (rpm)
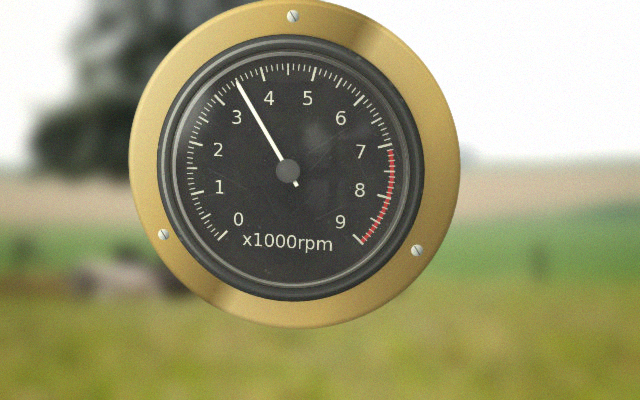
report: 3500 (rpm)
